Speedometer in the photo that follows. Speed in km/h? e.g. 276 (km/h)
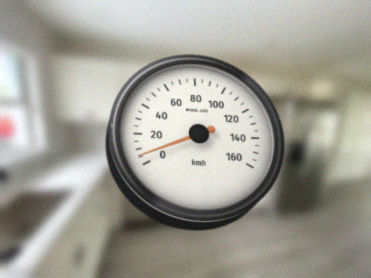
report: 5 (km/h)
